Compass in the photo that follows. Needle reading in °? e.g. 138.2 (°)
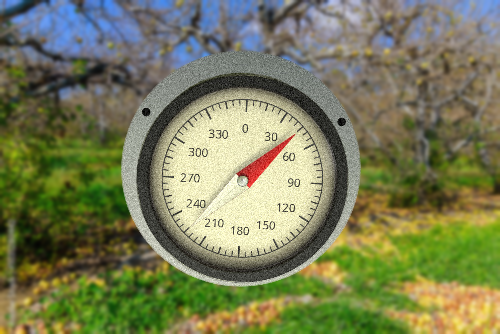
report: 45 (°)
